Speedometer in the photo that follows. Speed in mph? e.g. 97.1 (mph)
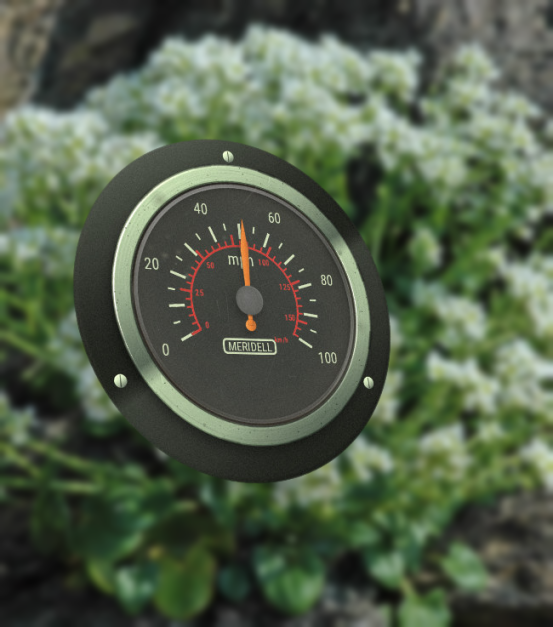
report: 50 (mph)
